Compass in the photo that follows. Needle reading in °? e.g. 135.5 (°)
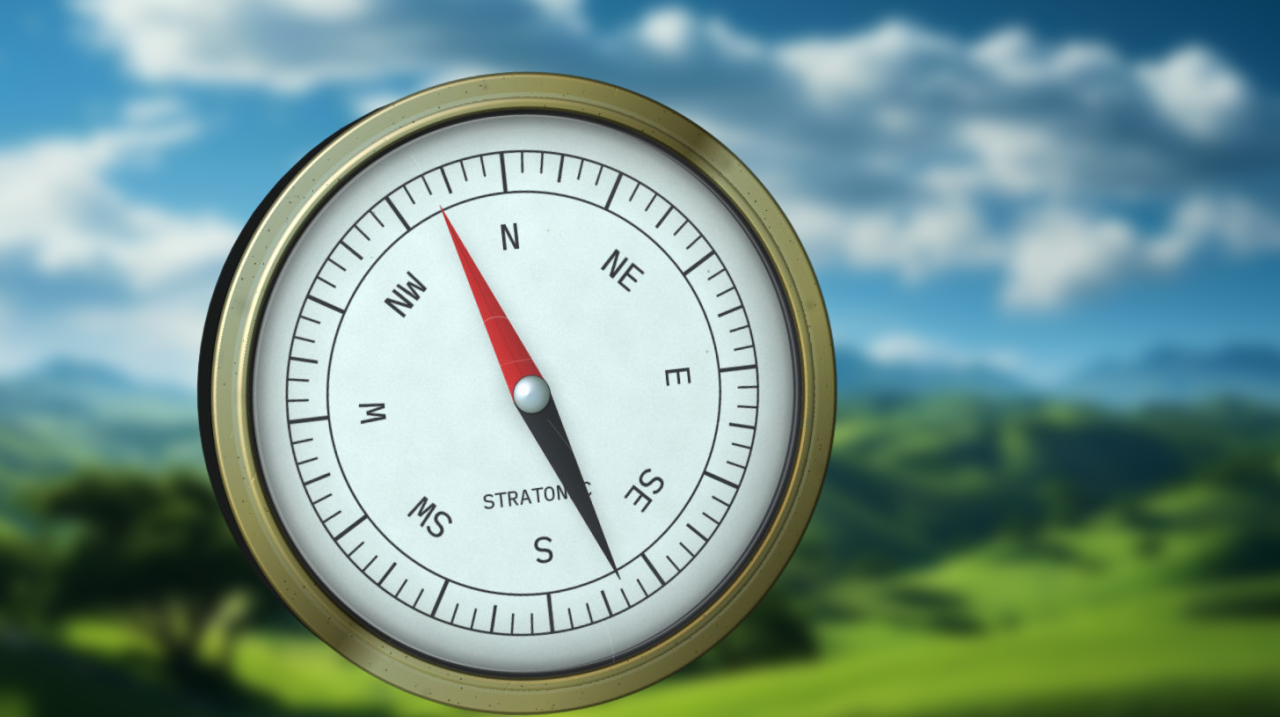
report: 340 (°)
